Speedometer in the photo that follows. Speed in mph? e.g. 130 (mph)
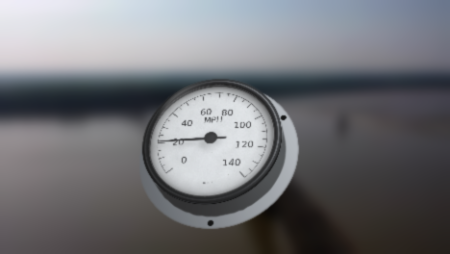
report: 20 (mph)
